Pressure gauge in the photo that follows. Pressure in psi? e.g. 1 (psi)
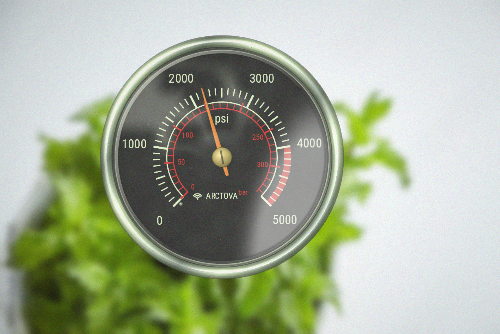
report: 2200 (psi)
